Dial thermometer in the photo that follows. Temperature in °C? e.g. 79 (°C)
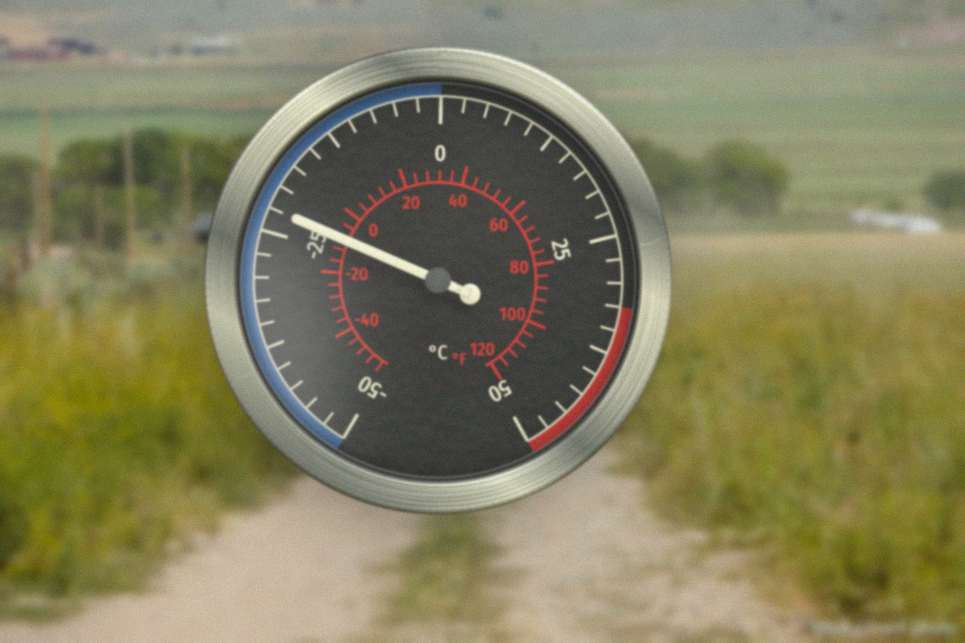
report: -22.5 (°C)
